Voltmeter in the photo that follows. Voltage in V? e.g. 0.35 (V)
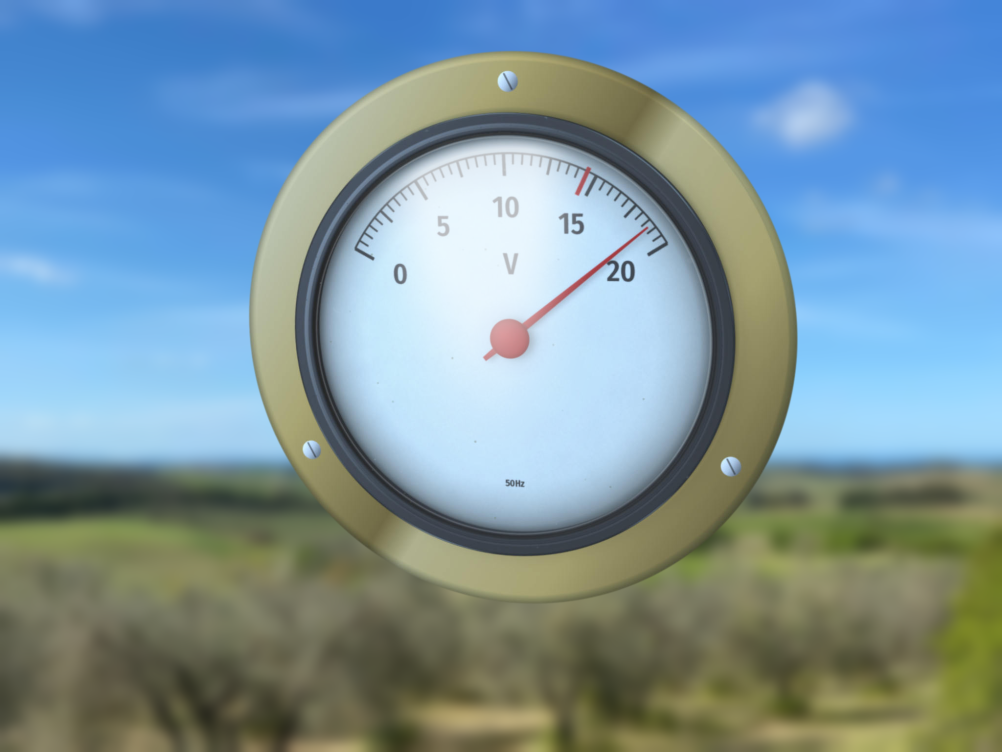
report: 18.75 (V)
